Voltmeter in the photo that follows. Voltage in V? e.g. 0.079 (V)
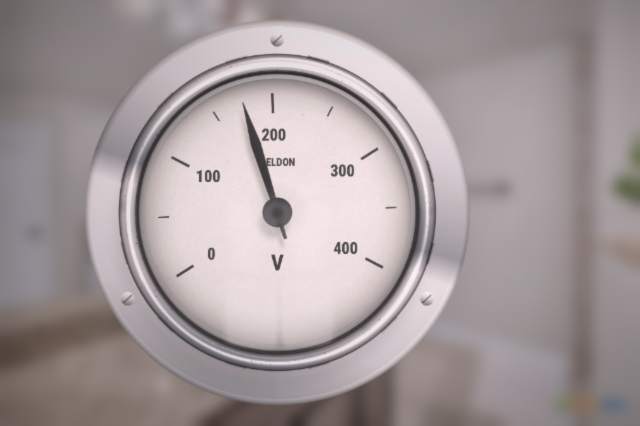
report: 175 (V)
